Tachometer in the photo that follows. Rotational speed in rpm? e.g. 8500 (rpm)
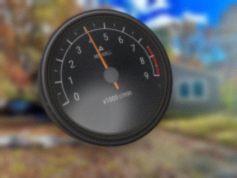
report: 4000 (rpm)
